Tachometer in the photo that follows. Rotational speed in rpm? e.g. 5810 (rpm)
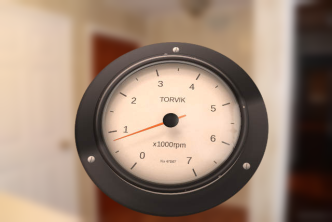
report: 750 (rpm)
